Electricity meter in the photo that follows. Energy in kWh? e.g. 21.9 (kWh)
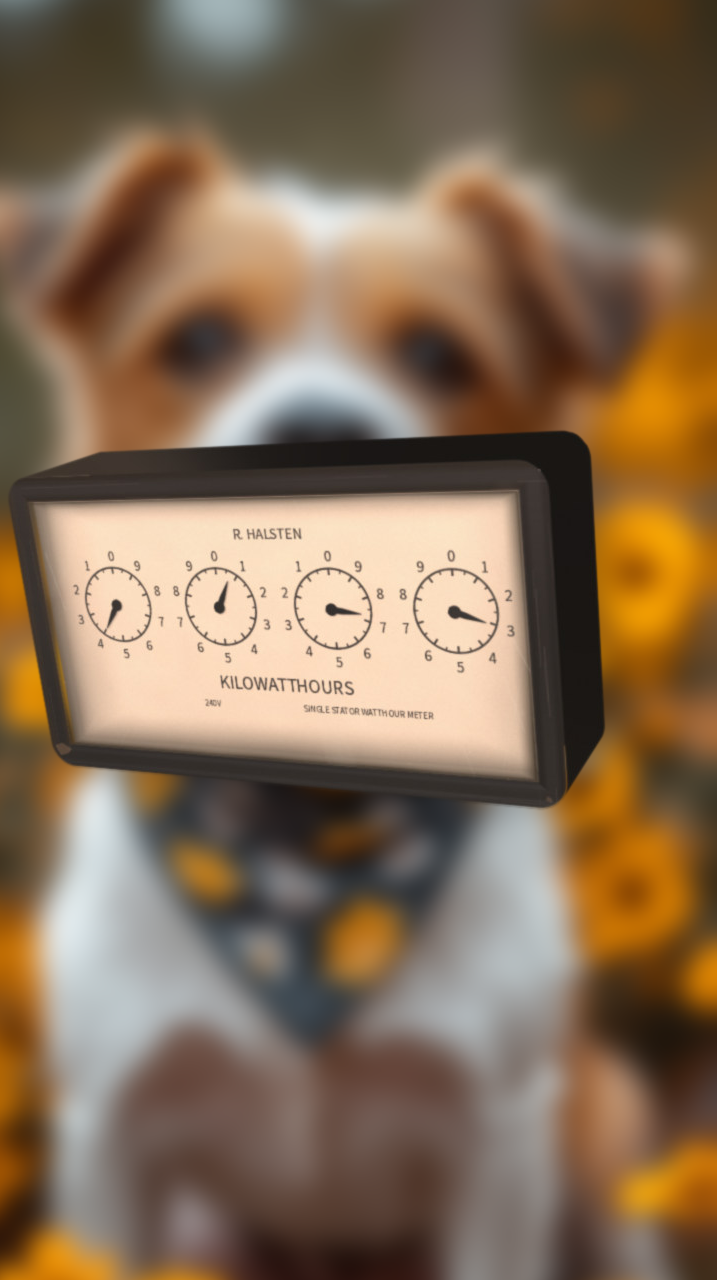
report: 4073 (kWh)
